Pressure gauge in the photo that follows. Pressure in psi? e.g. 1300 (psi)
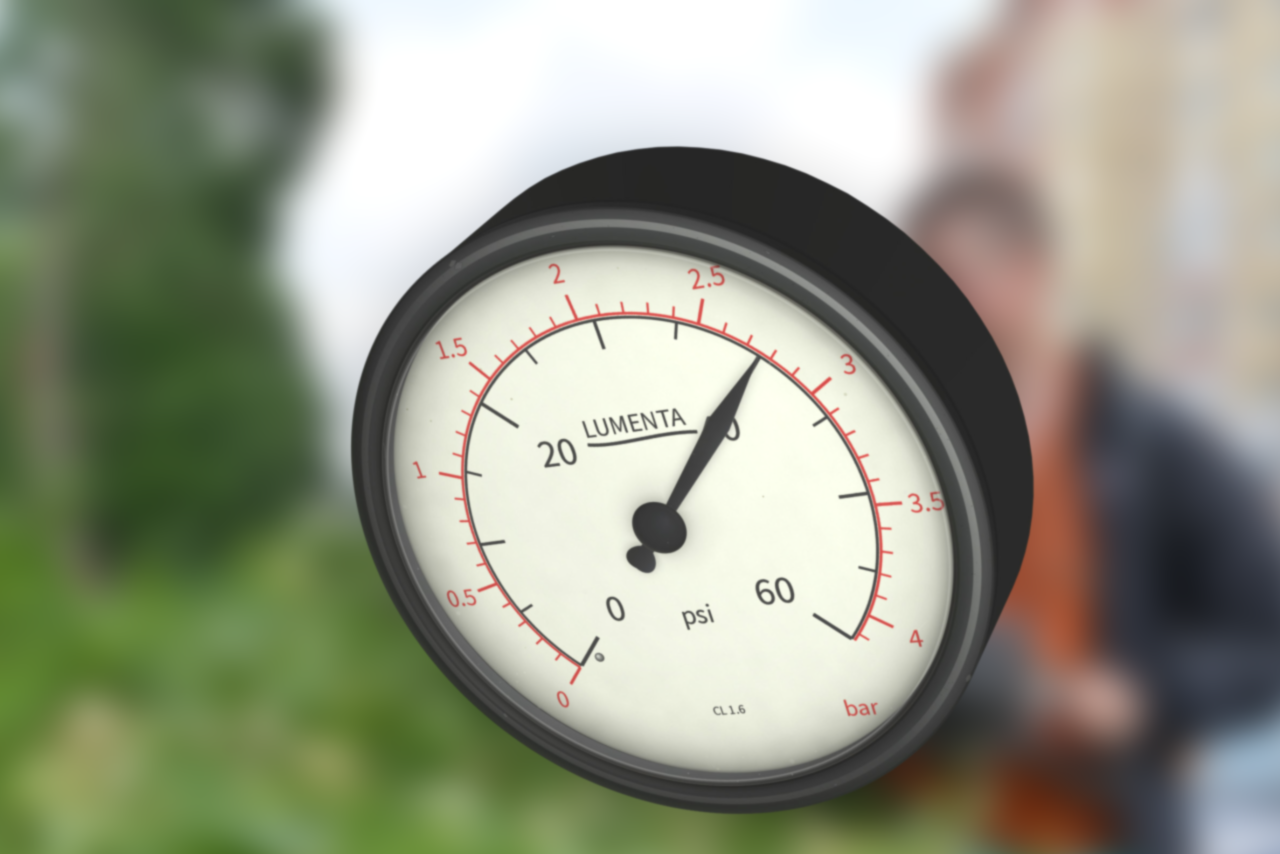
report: 40 (psi)
